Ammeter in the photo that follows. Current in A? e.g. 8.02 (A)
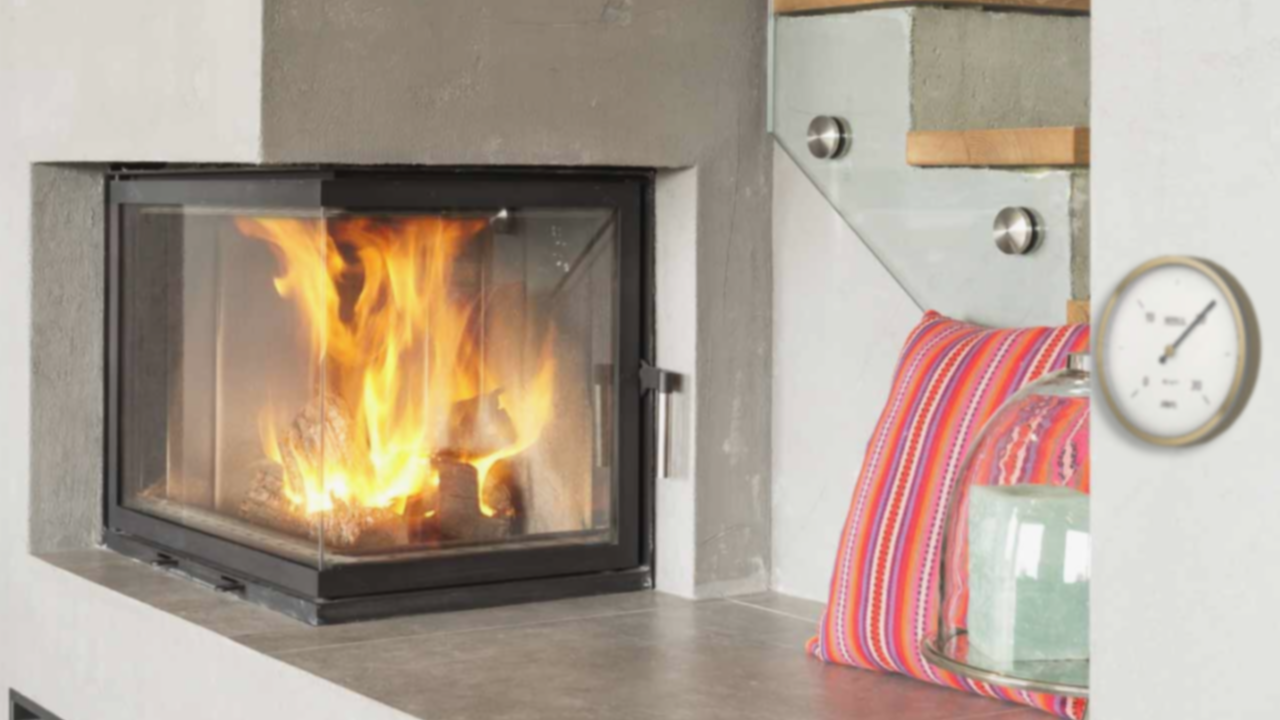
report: 20 (A)
